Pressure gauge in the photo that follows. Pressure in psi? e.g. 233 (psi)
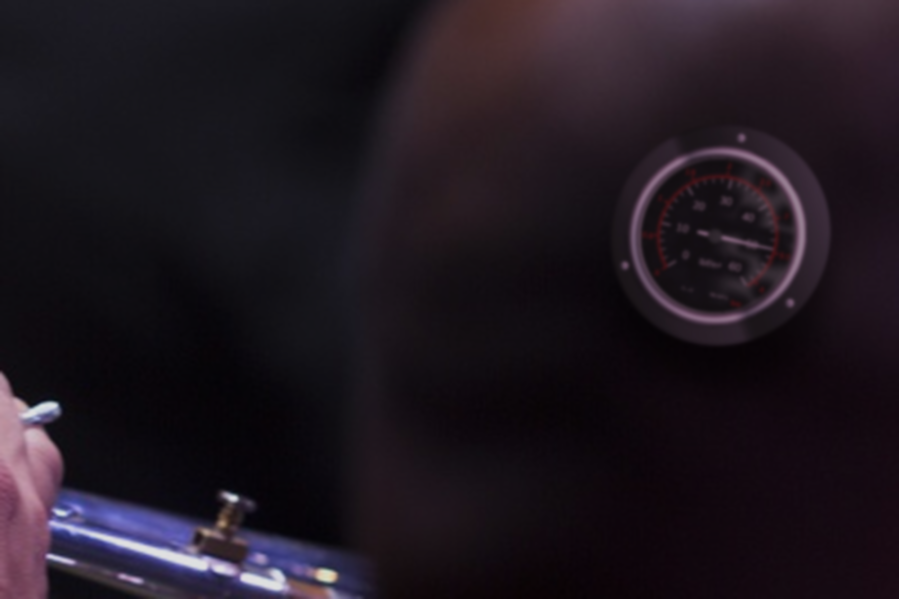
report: 50 (psi)
